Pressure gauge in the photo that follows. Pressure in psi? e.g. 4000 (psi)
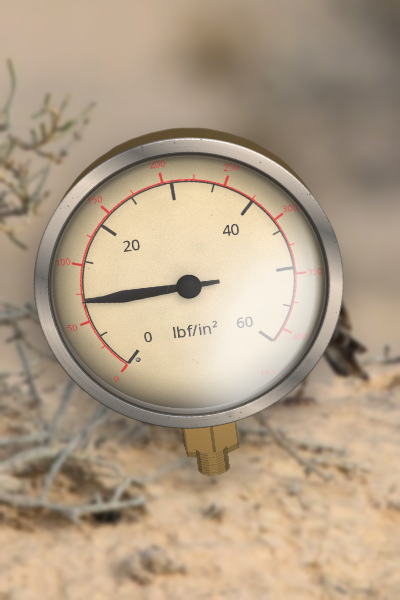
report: 10 (psi)
